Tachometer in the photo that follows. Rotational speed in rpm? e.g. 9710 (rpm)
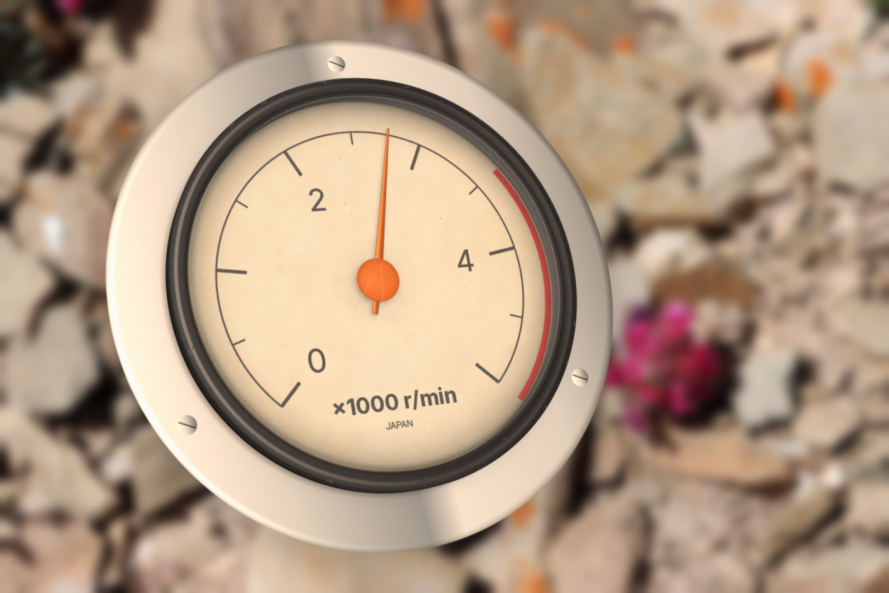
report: 2750 (rpm)
